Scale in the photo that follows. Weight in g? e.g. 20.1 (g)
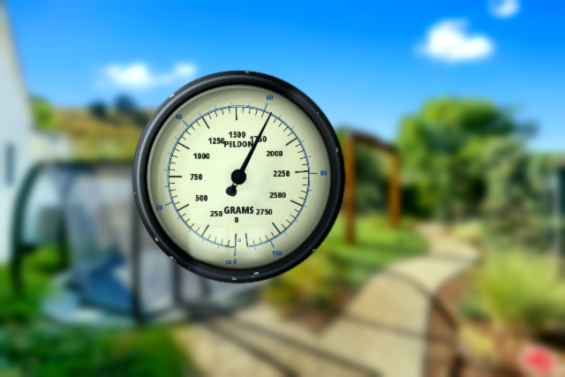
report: 1750 (g)
